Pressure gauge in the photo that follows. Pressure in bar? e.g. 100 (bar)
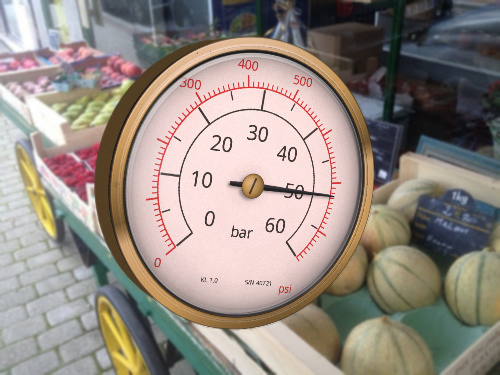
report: 50 (bar)
